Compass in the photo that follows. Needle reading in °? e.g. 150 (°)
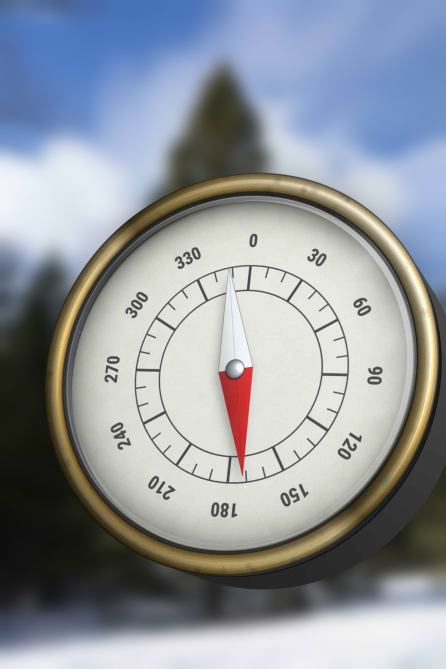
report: 170 (°)
